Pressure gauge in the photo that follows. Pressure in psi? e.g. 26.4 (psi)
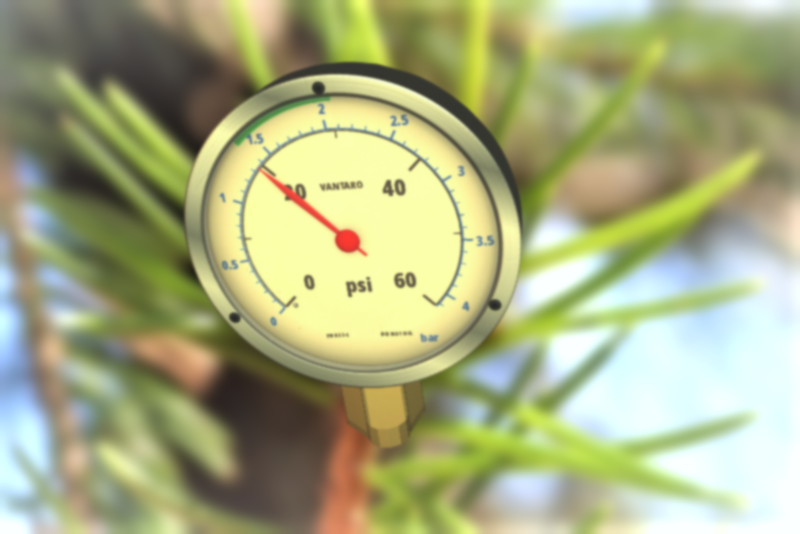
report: 20 (psi)
